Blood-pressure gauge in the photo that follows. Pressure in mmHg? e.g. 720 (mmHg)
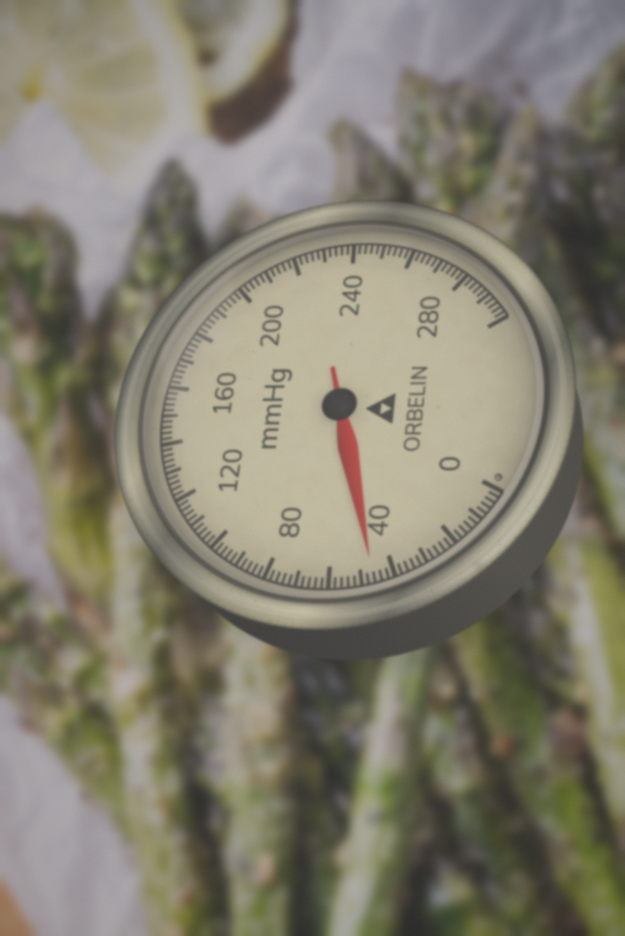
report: 46 (mmHg)
